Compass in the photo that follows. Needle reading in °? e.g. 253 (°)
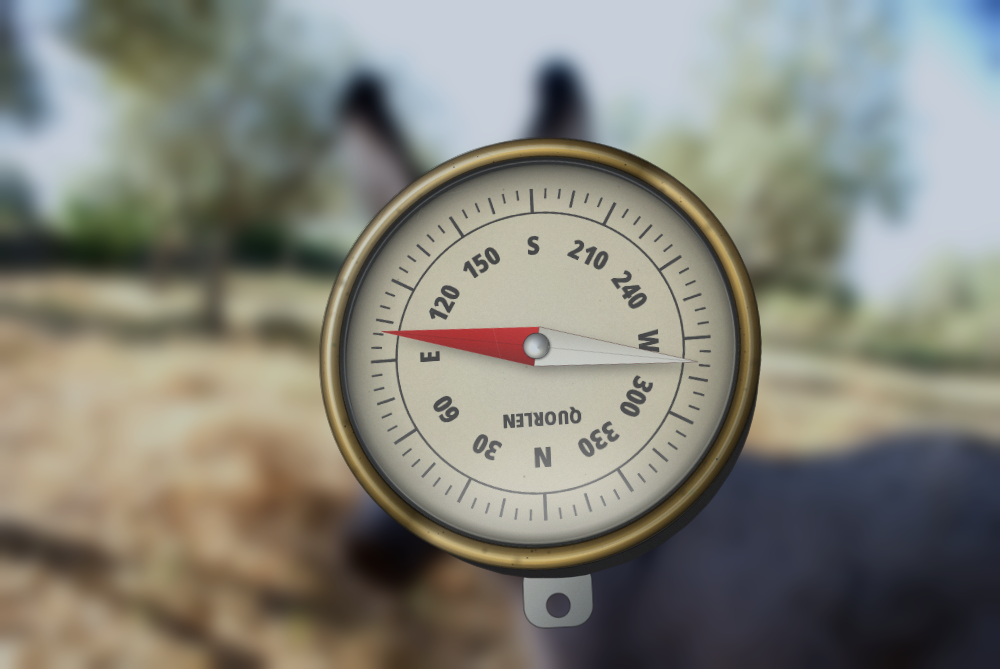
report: 100 (°)
